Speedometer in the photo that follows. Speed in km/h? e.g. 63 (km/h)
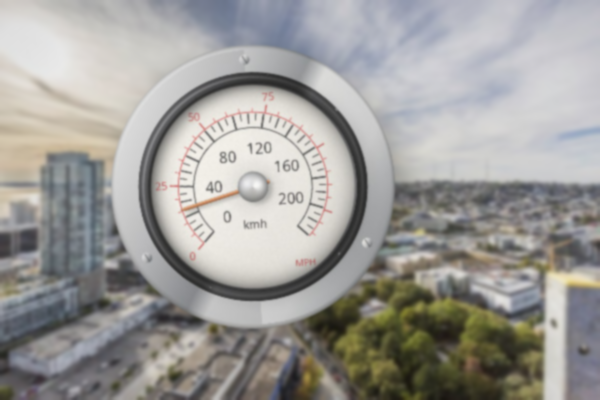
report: 25 (km/h)
